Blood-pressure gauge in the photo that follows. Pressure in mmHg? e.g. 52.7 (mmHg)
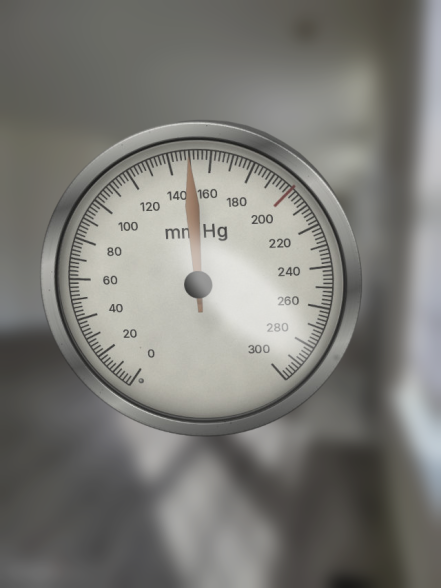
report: 150 (mmHg)
